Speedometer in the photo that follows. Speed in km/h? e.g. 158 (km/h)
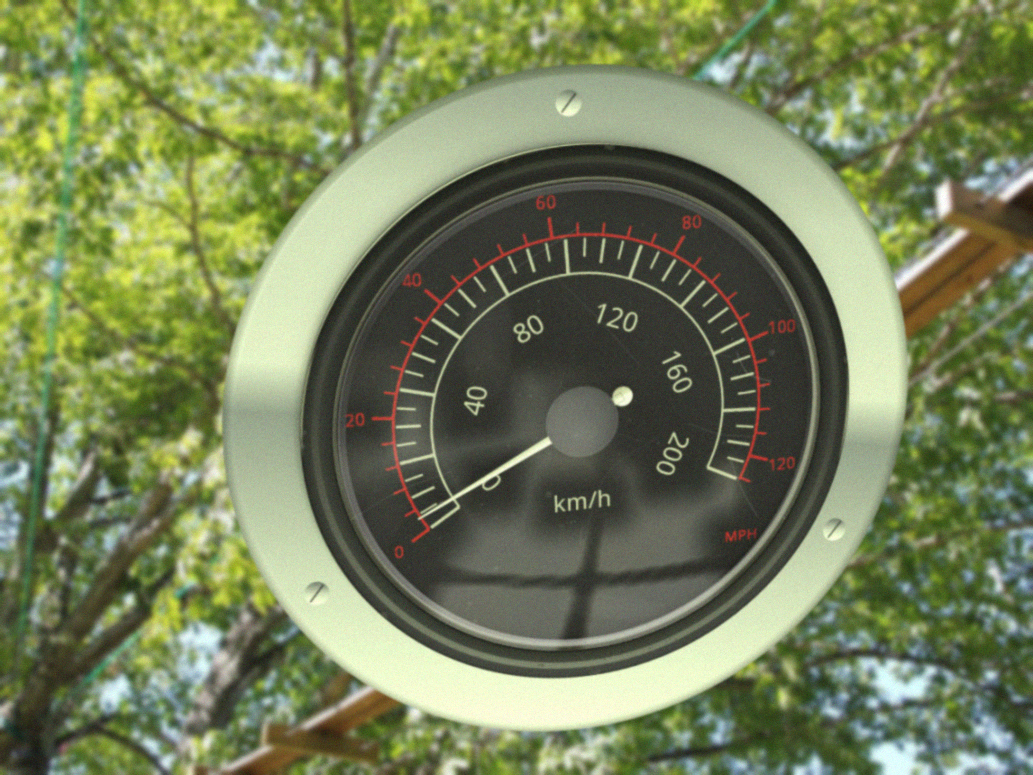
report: 5 (km/h)
